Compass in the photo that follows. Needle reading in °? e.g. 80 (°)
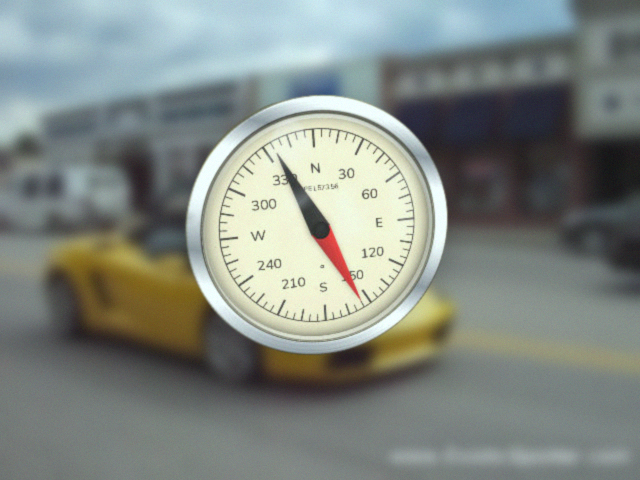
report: 155 (°)
